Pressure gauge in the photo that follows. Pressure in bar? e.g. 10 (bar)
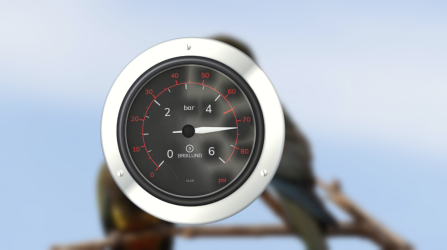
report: 5 (bar)
